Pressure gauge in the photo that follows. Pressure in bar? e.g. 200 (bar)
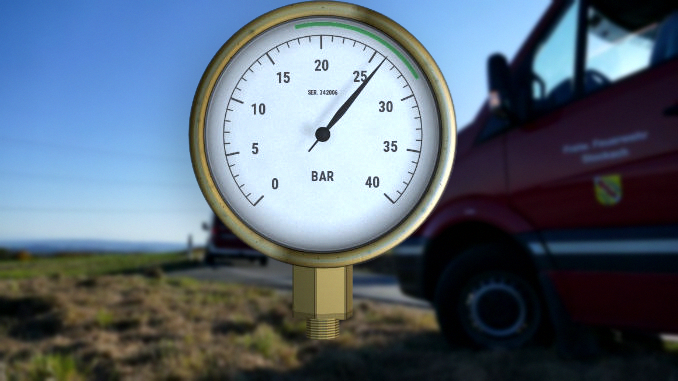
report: 26 (bar)
